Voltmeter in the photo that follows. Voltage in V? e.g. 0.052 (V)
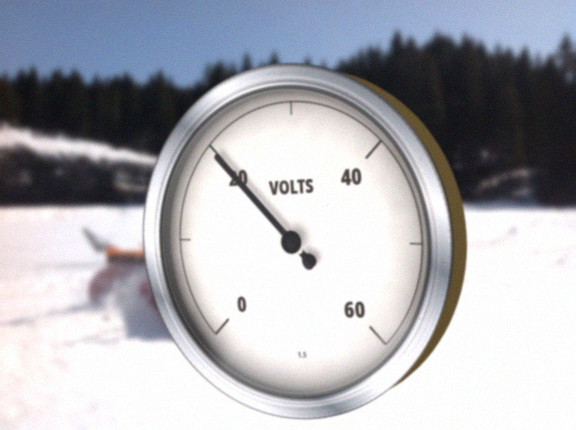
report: 20 (V)
